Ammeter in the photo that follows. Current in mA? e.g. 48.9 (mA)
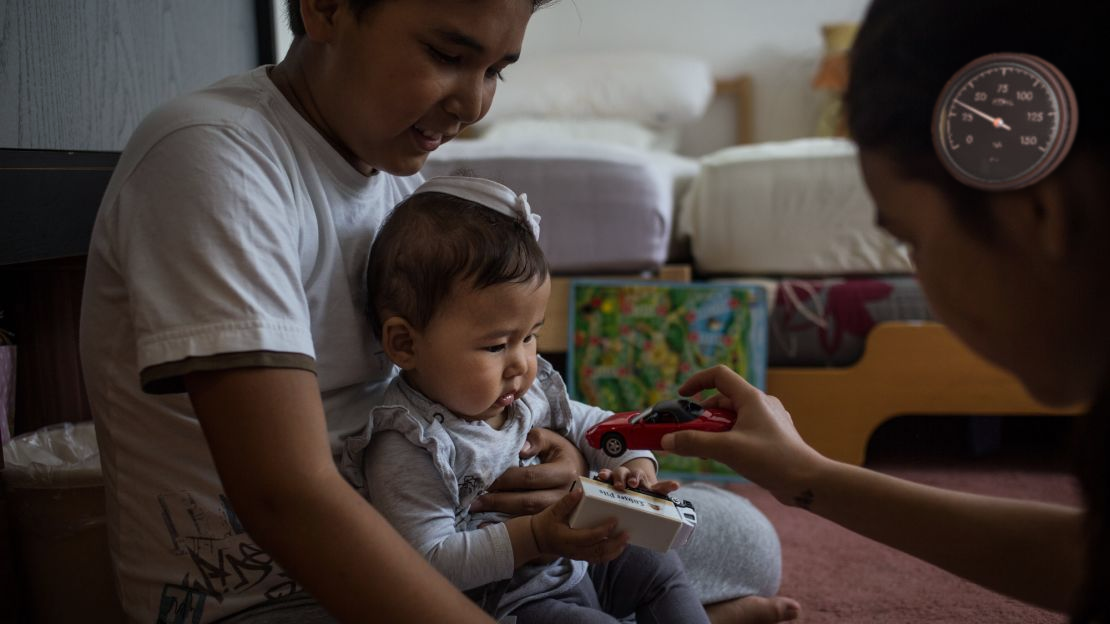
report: 35 (mA)
